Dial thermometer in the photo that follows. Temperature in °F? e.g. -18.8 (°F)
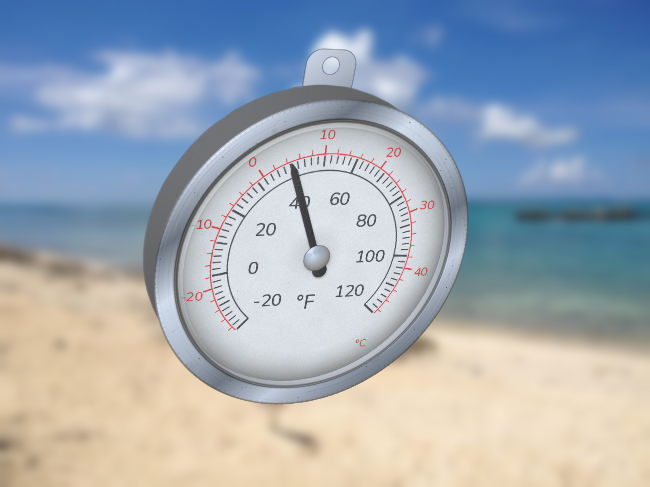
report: 40 (°F)
